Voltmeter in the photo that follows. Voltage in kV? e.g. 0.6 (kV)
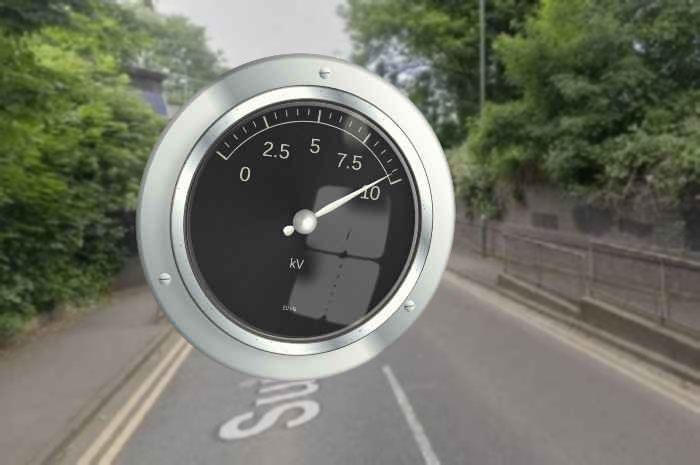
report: 9.5 (kV)
